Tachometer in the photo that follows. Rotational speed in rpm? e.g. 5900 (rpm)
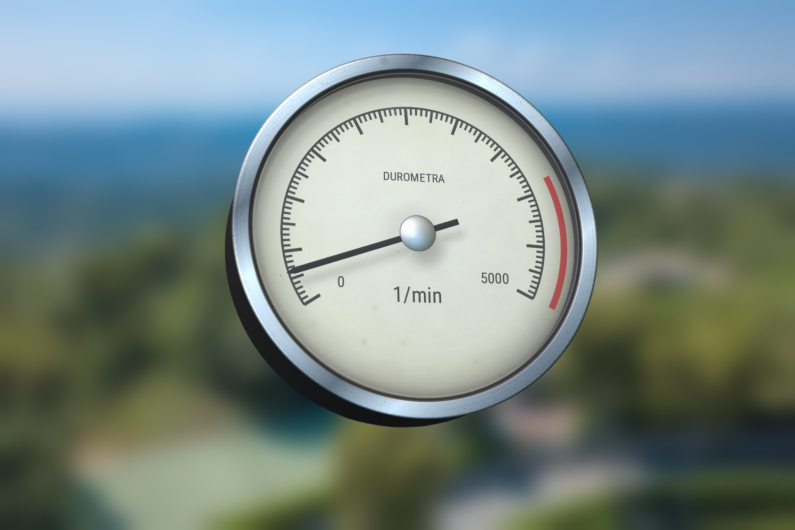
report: 300 (rpm)
